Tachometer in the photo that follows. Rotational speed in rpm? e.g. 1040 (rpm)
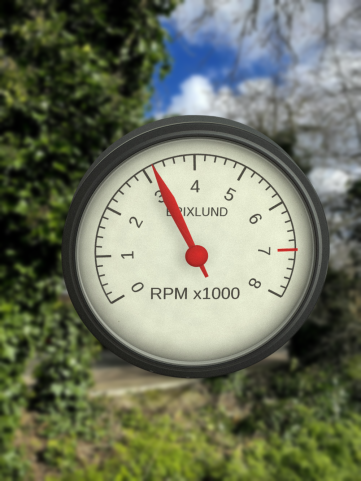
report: 3200 (rpm)
